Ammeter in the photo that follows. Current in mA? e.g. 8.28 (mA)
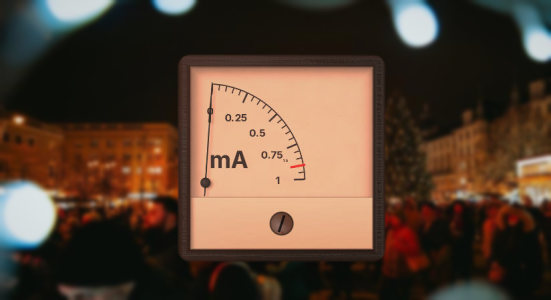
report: 0 (mA)
